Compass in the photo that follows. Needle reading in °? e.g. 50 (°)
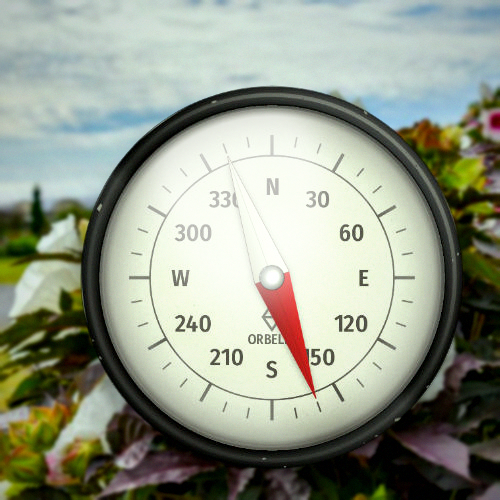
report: 160 (°)
